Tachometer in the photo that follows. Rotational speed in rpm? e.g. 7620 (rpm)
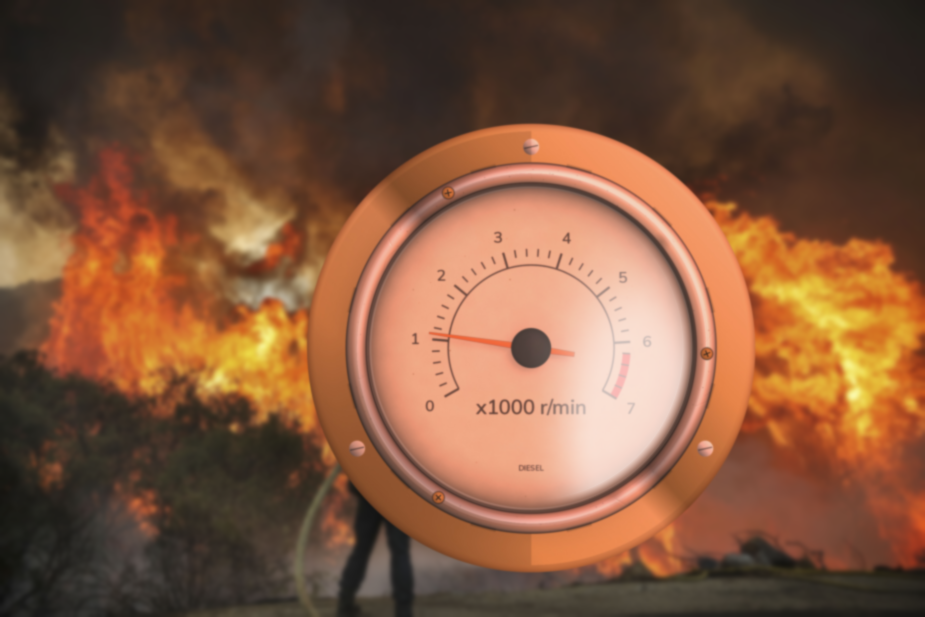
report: 1100 (rpm)
